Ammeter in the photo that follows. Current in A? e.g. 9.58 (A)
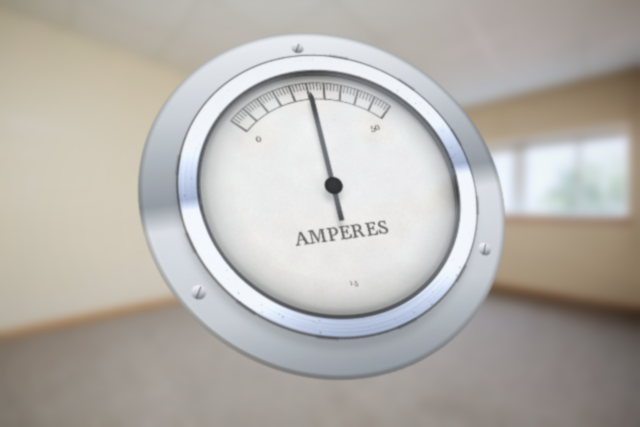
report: 25 (A)
